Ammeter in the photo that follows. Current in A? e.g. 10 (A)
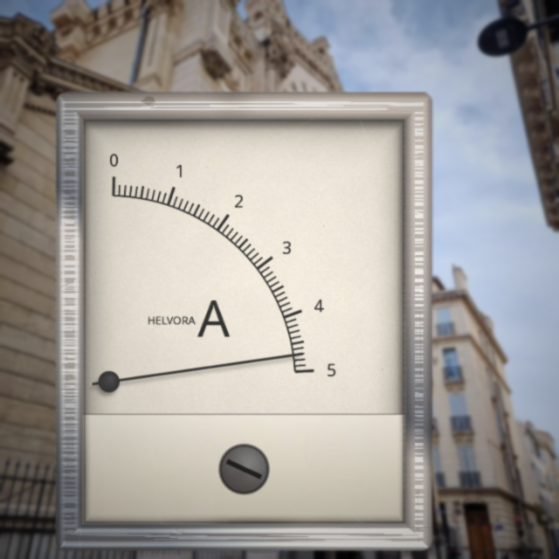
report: 4.7 (A)
